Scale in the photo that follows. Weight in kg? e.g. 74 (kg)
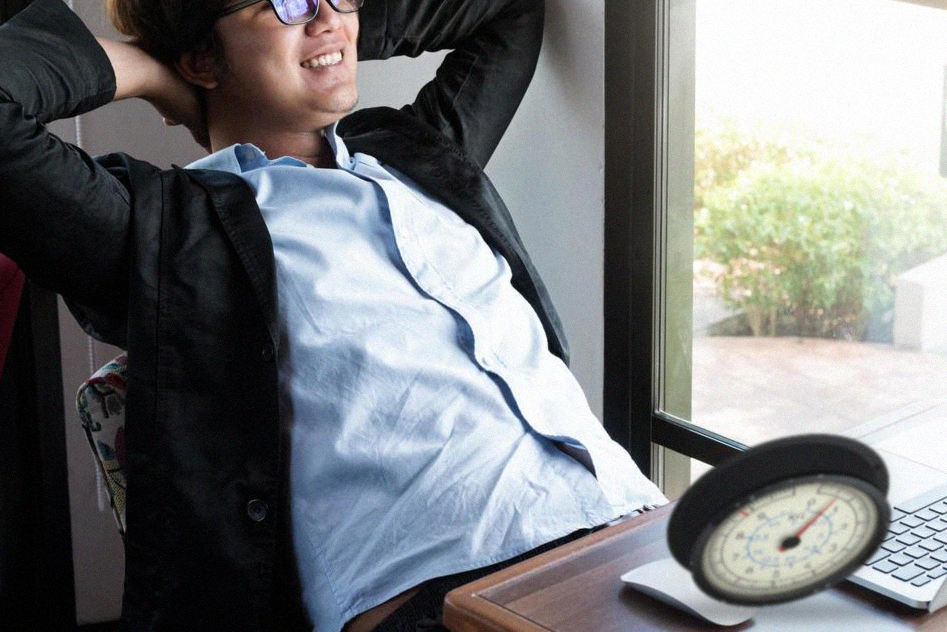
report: 0.5 (kg)
